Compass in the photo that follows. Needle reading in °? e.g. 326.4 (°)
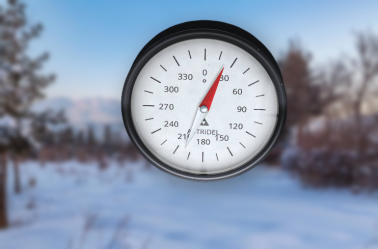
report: 22.5 (°)
